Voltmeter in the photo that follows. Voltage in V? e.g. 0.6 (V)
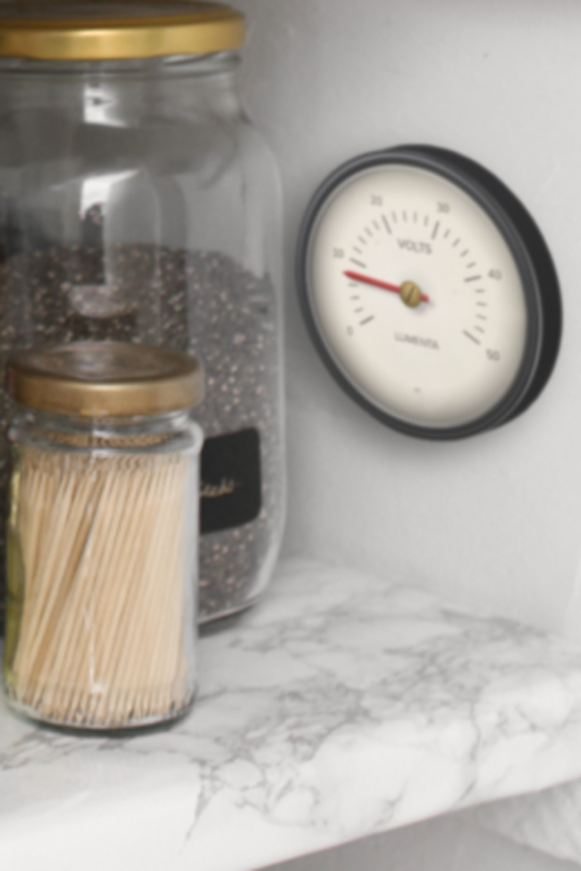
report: 8 (V)
